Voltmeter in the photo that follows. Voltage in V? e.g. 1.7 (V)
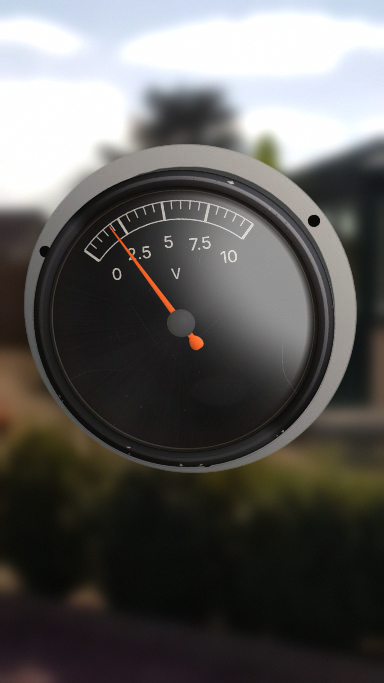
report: 2 (V)
